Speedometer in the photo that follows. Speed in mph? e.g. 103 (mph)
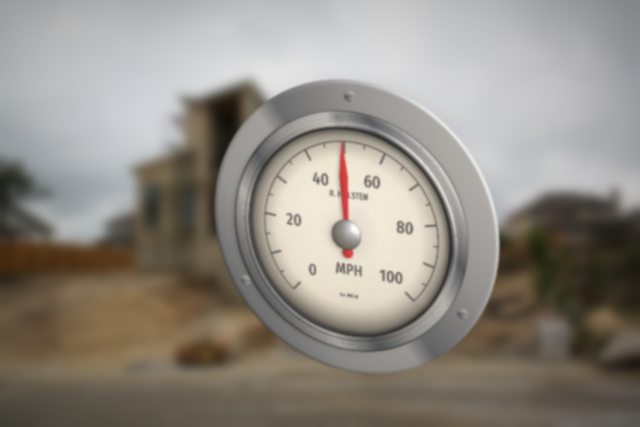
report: 50 (mph)
